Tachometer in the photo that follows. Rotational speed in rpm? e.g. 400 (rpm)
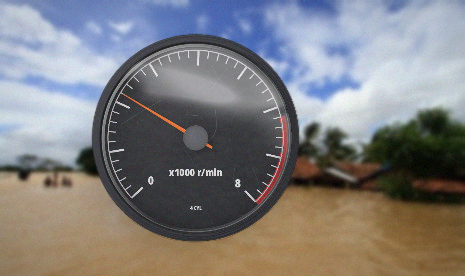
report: 2200 (rpm)
